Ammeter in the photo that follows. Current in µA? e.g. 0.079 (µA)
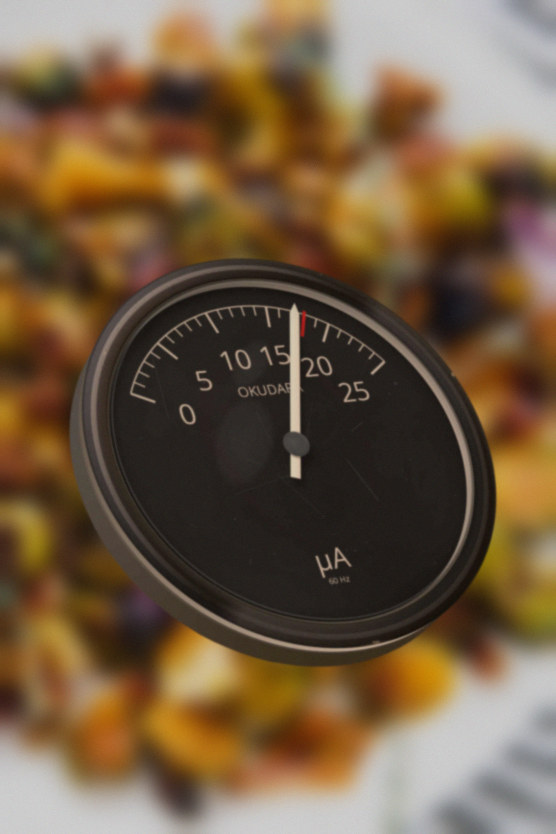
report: 17 (µA)
